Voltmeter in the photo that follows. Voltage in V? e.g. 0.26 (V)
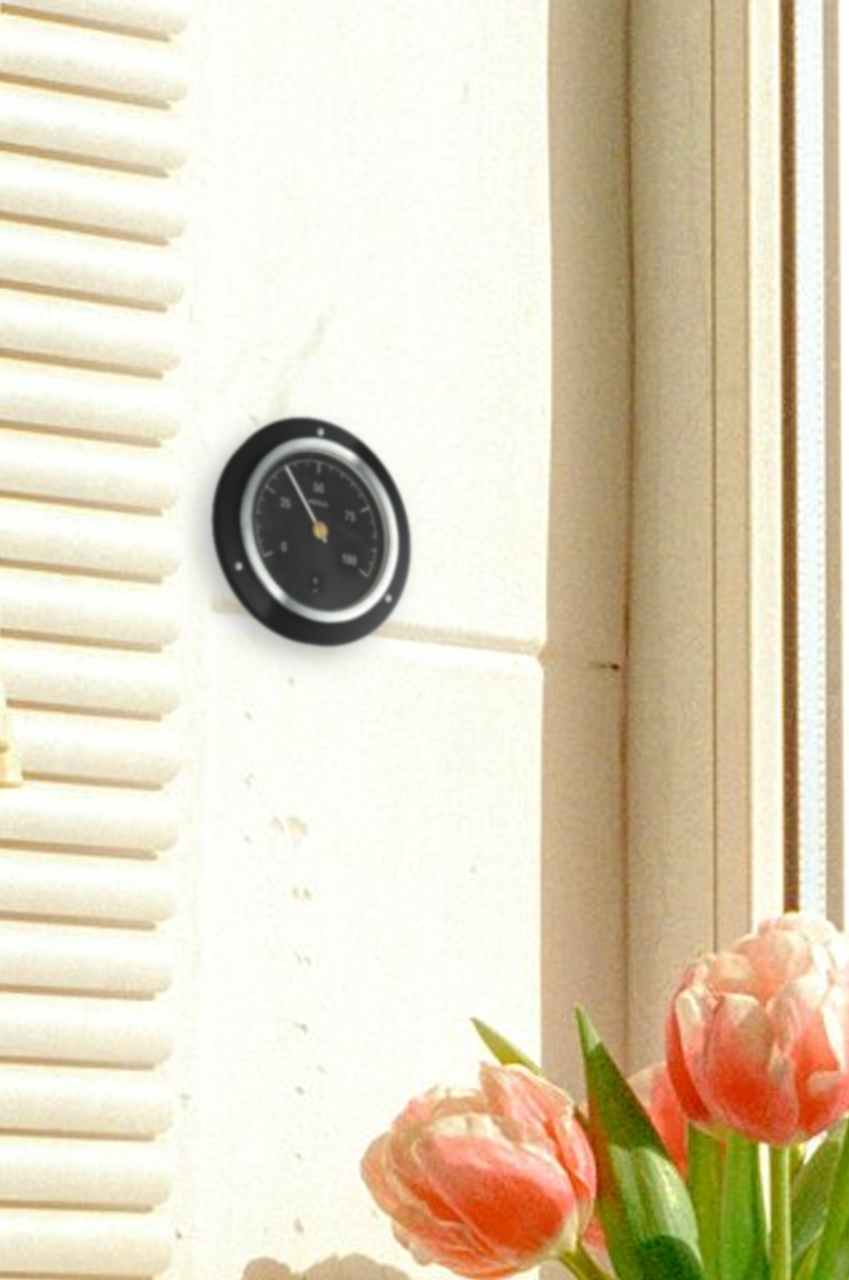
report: 35 (V)
